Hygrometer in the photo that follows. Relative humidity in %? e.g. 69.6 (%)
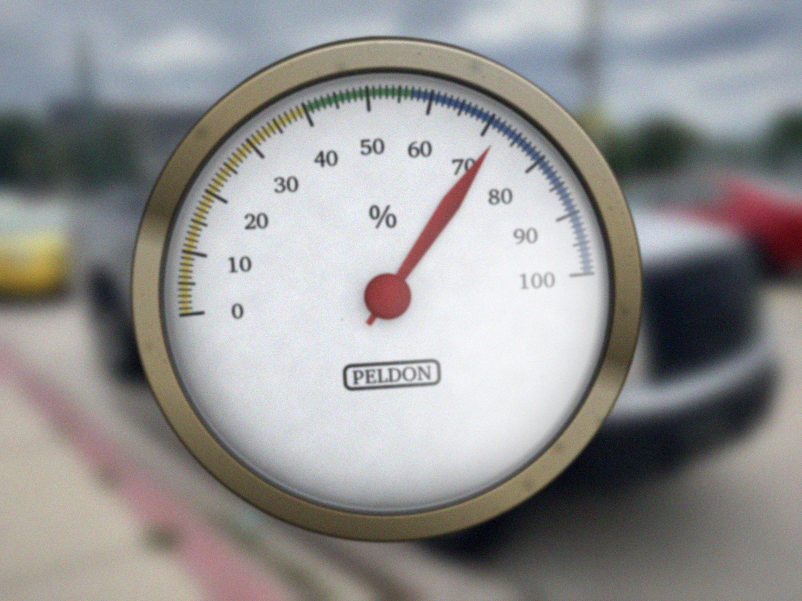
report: 72 (%)
